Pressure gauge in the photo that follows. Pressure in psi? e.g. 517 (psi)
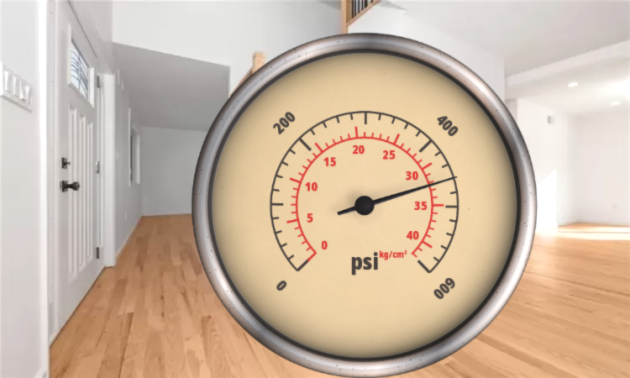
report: 460 (psi)
